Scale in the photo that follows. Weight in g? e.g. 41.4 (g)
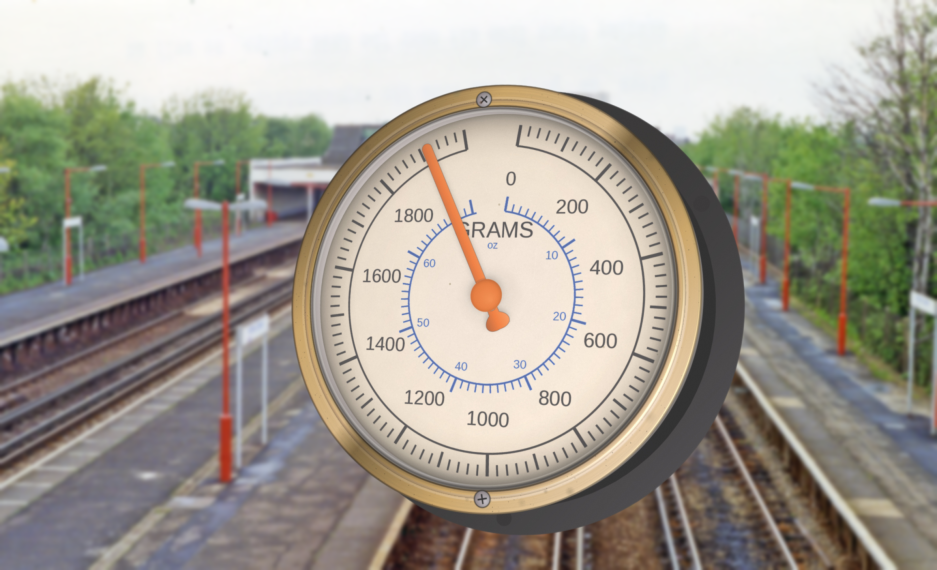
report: 1920 (g)
